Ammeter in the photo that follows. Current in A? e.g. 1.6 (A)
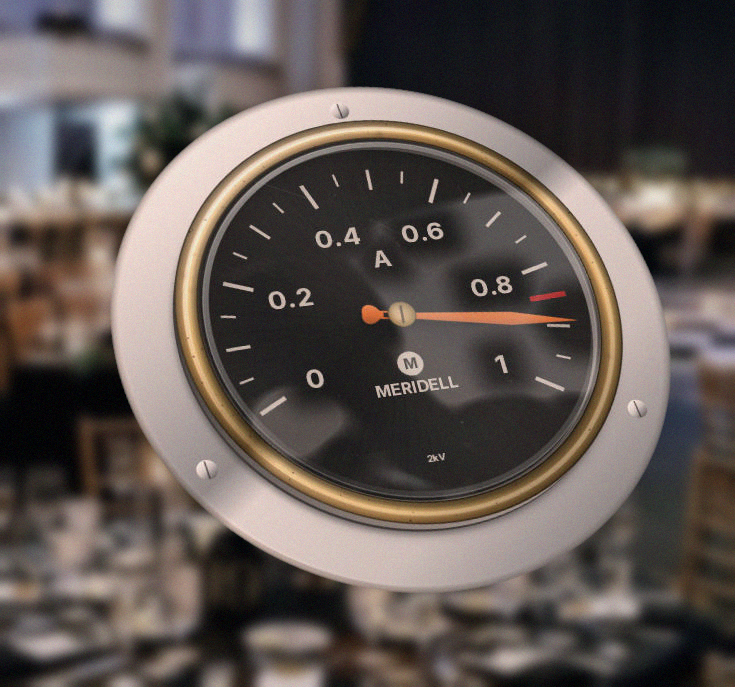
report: 0.9 (A)
